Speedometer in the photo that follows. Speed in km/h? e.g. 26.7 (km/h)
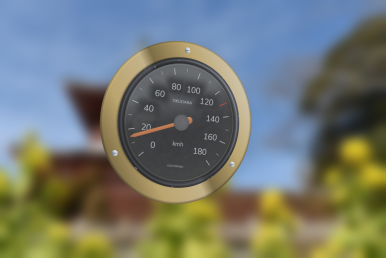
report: 15 (km/h)
